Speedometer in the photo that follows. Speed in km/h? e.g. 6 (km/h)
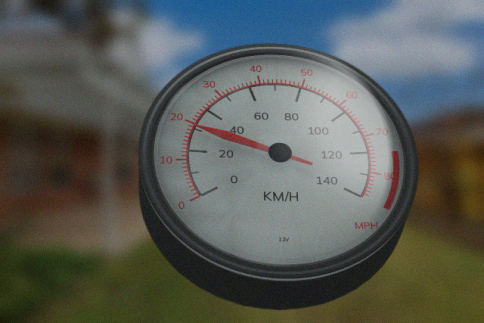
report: 30 (km/h)
